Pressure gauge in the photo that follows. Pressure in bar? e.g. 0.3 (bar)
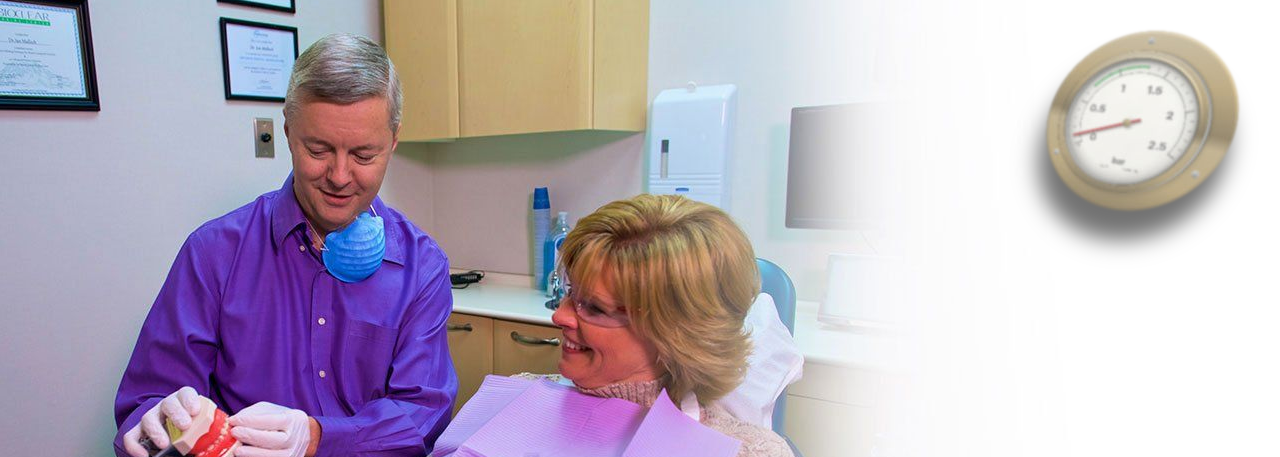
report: 0.1 (bar)
